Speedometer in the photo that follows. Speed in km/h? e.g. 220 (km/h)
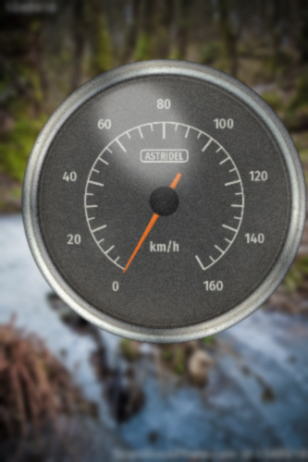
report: 0 (km/h)
